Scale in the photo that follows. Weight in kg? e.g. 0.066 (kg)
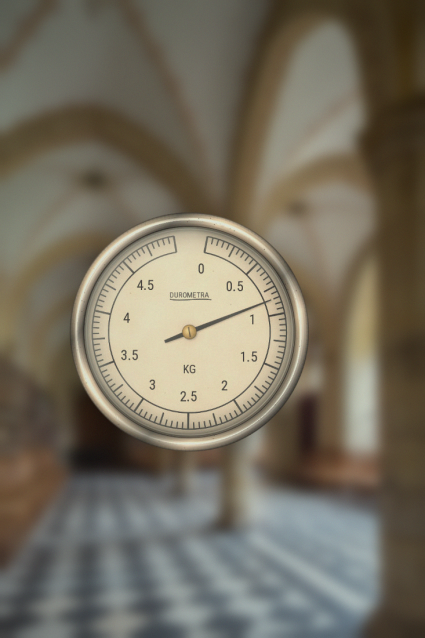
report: 0.85 (kg)
